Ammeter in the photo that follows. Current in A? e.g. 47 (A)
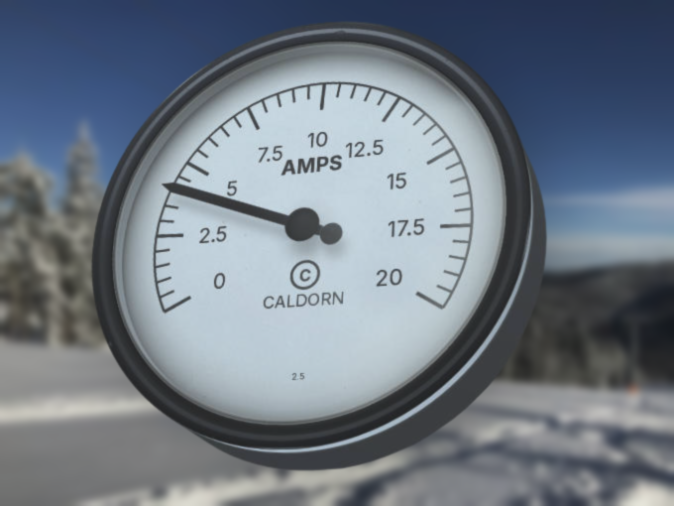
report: 4 (A)
